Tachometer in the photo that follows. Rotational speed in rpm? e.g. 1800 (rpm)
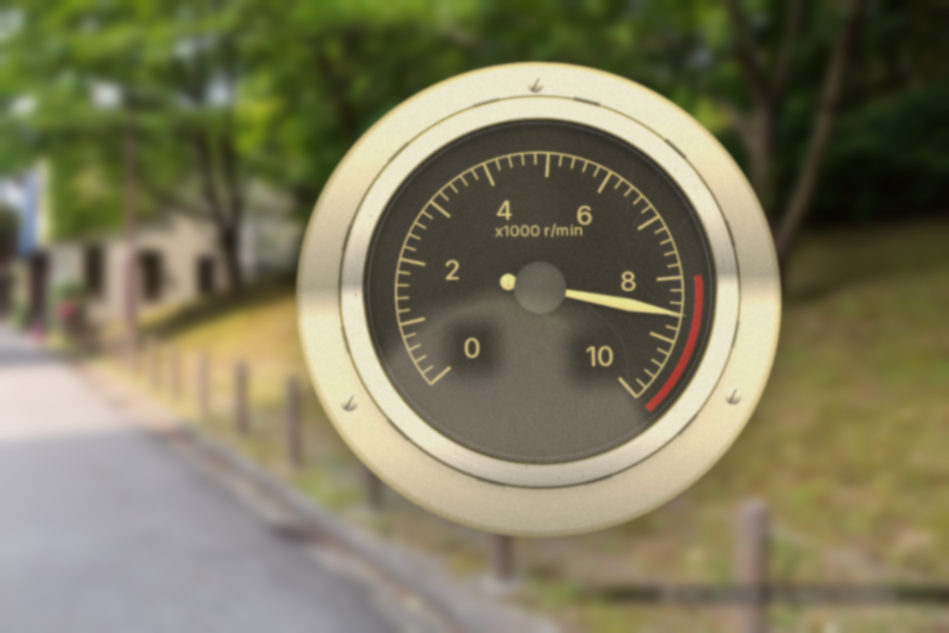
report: 8600 (rpm)
